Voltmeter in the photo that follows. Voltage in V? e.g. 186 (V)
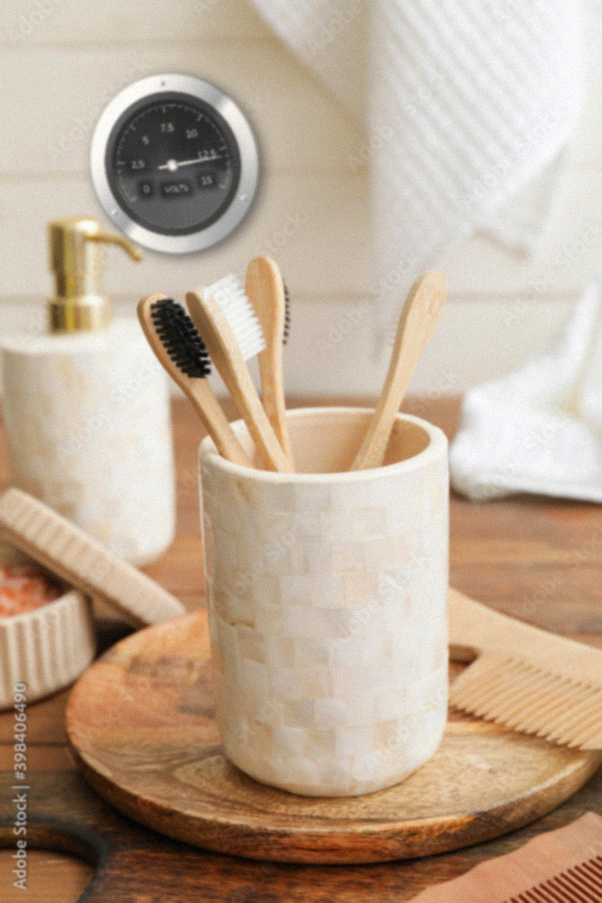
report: 13 (V)
